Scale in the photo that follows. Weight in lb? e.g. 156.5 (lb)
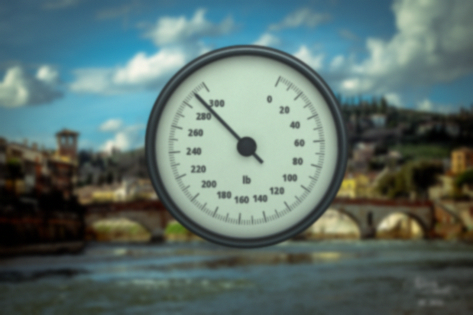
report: 290 (lb)
